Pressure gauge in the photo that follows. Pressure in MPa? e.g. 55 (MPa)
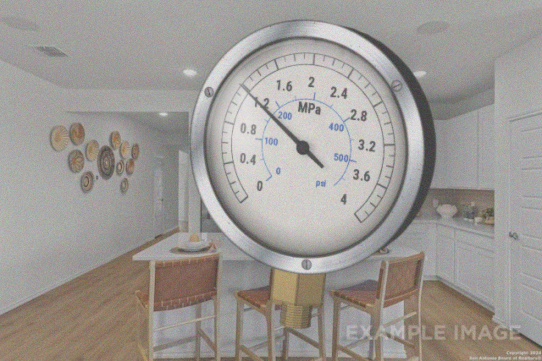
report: 1.2 (MPa)
